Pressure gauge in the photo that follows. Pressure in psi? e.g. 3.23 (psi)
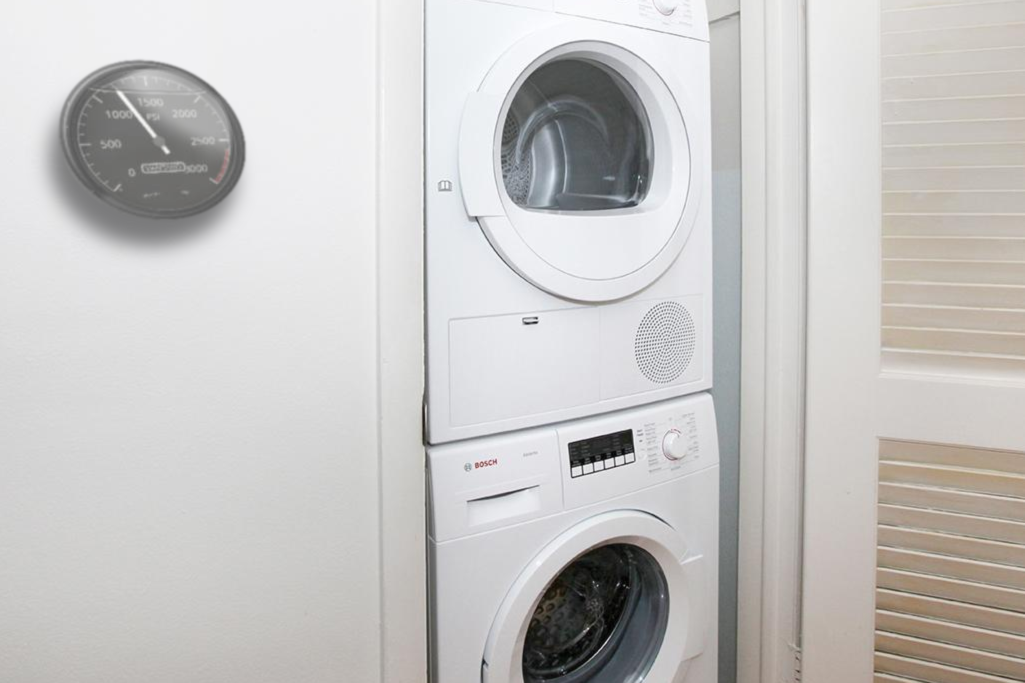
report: 1200 (psi)
